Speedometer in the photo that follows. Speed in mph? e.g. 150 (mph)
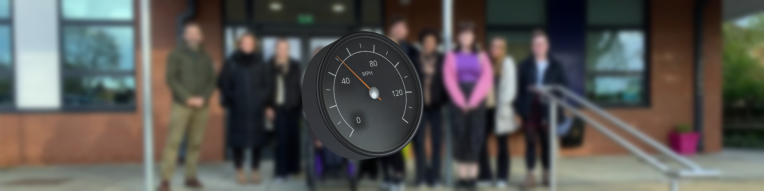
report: 50 (mph)
